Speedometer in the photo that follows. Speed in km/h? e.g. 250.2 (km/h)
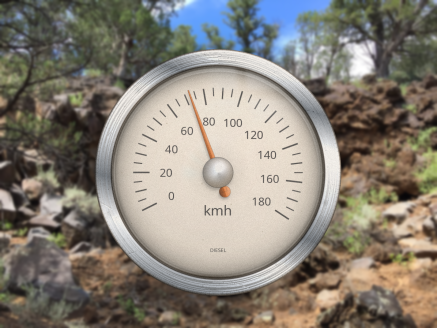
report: 72.5 (km/h)
